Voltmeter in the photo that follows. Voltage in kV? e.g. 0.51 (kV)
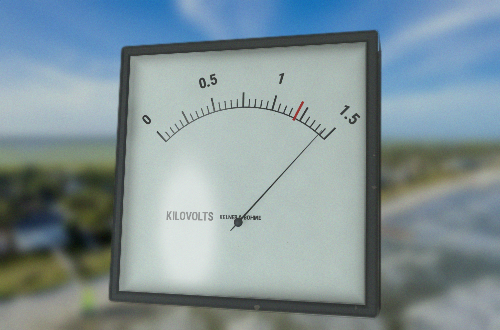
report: 1.45 (kV)
